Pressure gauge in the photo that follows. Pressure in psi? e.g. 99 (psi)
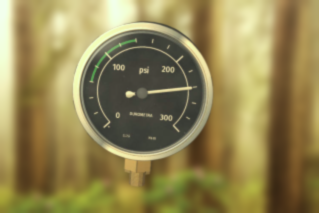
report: 240 (psi)
